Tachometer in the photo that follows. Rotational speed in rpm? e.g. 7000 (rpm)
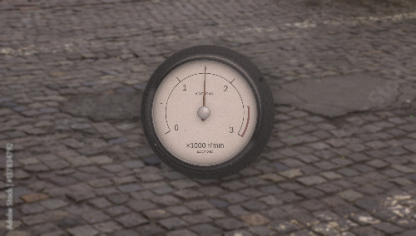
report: 1500 (rpm)
